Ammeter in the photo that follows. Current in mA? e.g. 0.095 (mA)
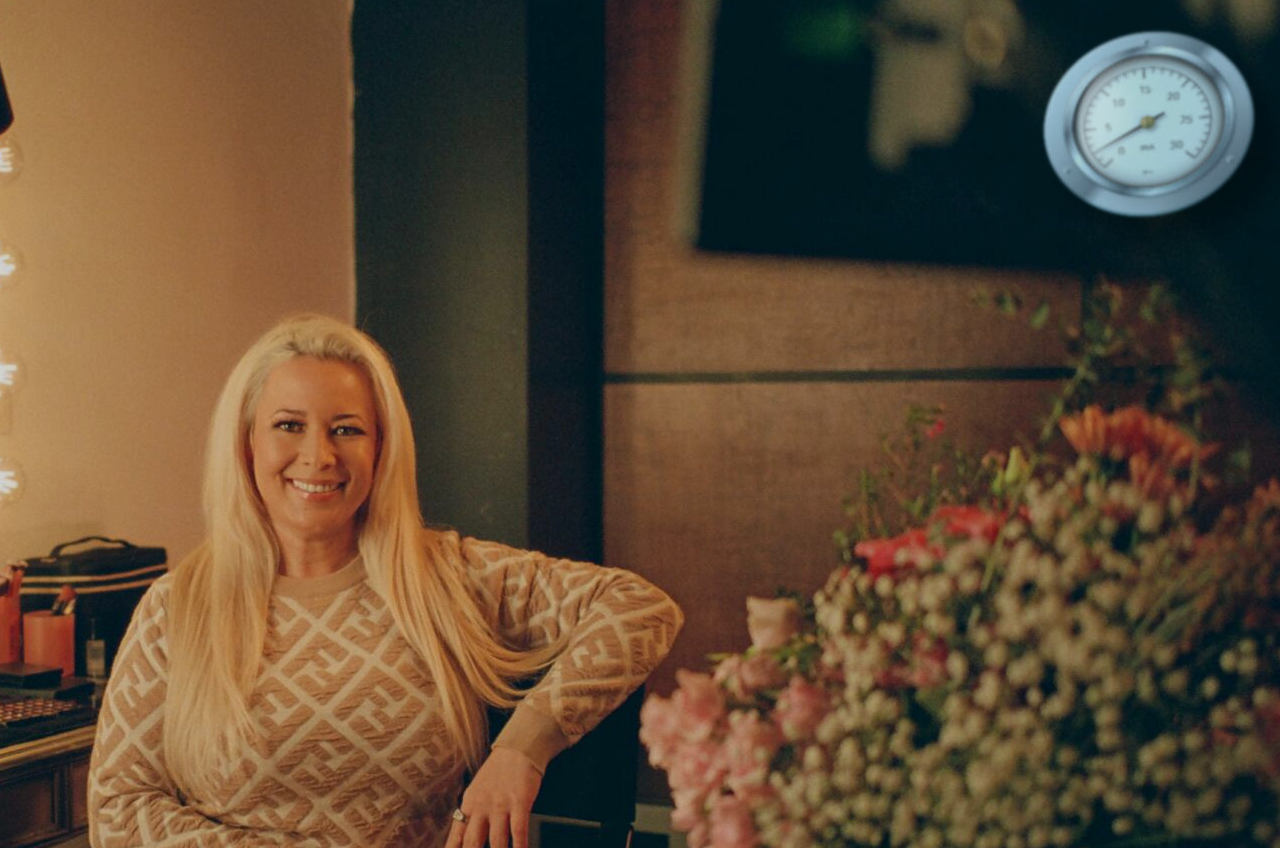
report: 2 (mA)
